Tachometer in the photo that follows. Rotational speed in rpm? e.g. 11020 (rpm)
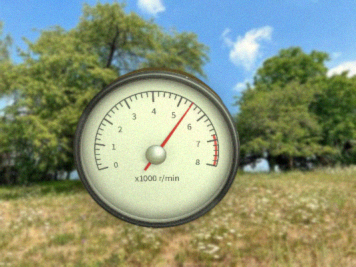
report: 5400 (rpm)
